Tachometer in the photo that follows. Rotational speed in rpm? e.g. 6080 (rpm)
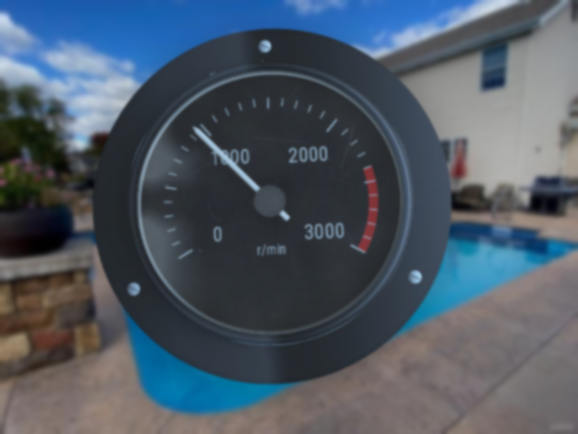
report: 950 (rpm)
